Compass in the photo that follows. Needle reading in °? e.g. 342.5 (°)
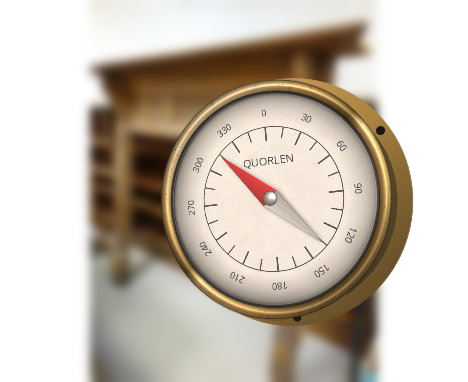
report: 315 (°)
